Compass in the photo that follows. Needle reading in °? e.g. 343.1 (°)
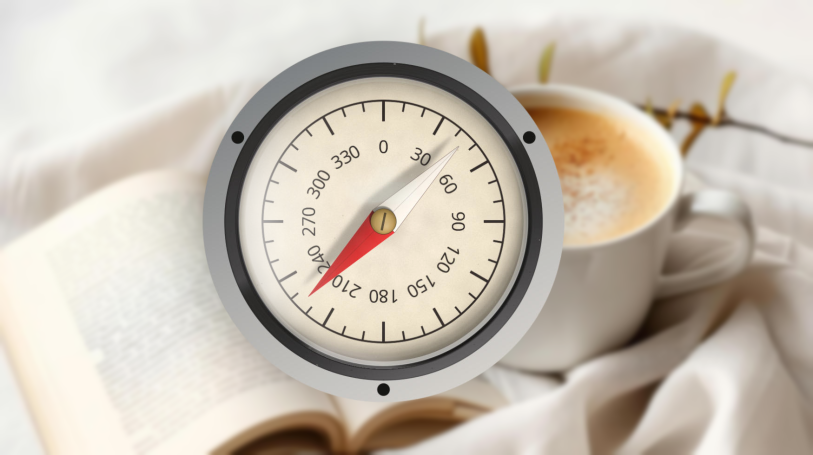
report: 225 (°)
